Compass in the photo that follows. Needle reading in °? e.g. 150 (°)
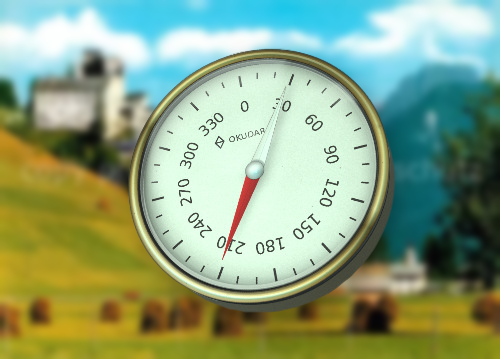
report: 210 (°)
